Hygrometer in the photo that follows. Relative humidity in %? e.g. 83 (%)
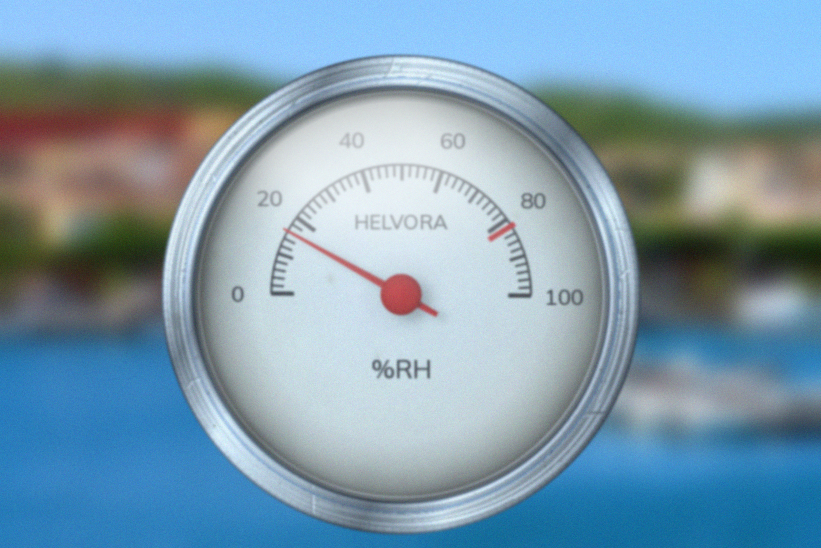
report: 16 (%)
